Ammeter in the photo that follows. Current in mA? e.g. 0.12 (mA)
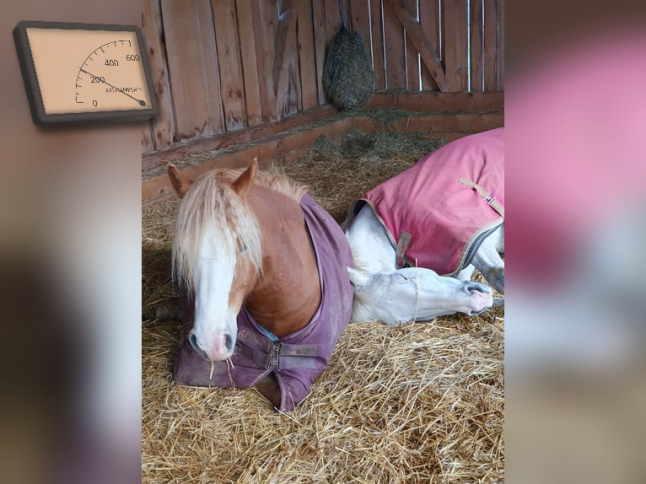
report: 200 (mA)
